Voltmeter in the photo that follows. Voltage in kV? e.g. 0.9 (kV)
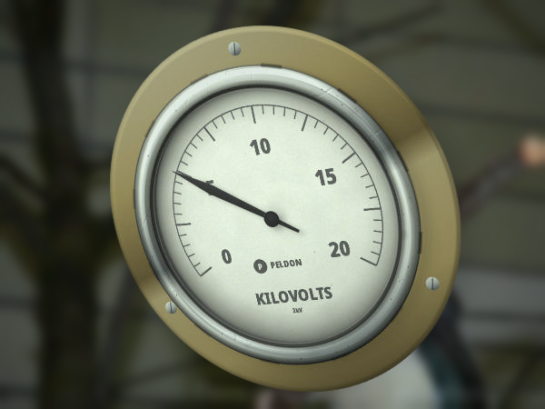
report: 5 (kV)
